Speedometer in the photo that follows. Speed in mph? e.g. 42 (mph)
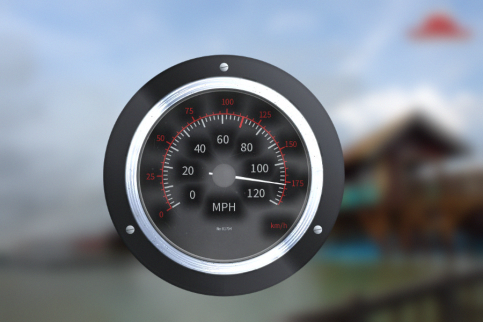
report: 110 (mph)
